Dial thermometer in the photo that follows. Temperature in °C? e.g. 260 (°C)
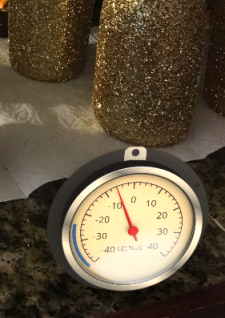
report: -6 (°C)
